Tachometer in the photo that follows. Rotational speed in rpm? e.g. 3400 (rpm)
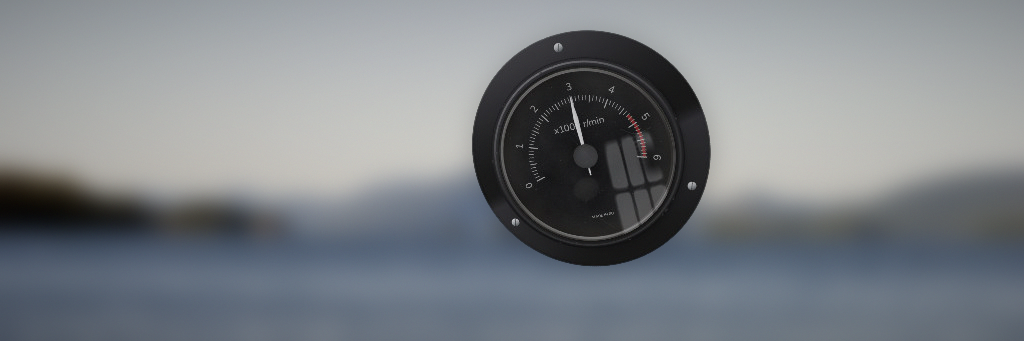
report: 3000 (rpm)
